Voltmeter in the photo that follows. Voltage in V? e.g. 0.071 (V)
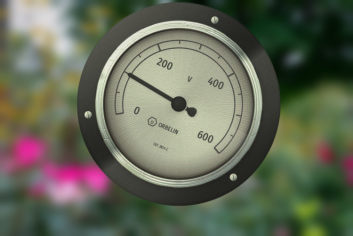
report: 100 (V)
